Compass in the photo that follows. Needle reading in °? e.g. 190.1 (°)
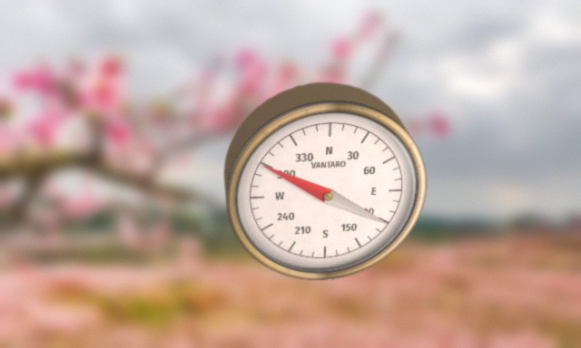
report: 300 (°)
